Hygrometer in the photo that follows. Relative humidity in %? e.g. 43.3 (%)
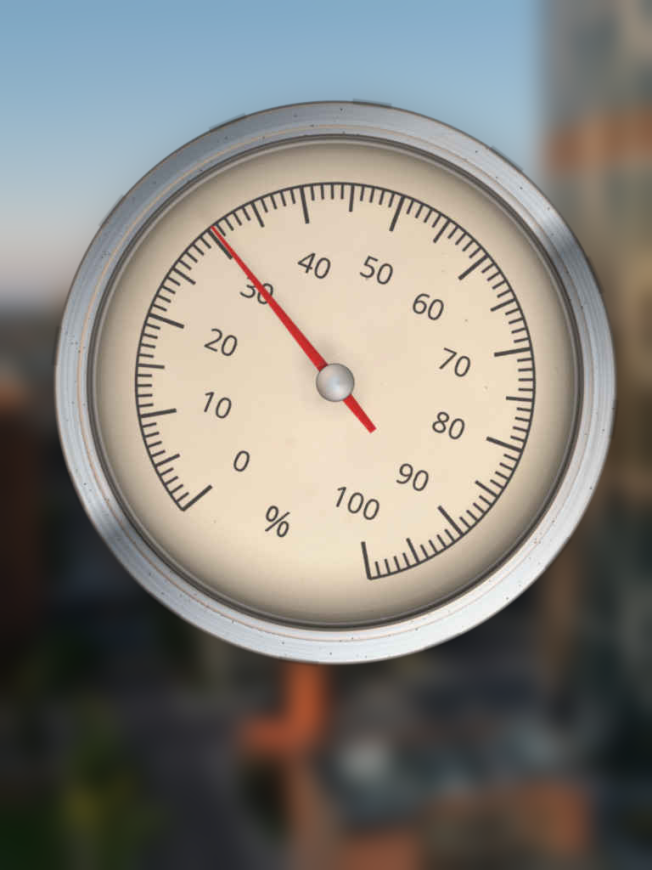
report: 30.5 (%)
